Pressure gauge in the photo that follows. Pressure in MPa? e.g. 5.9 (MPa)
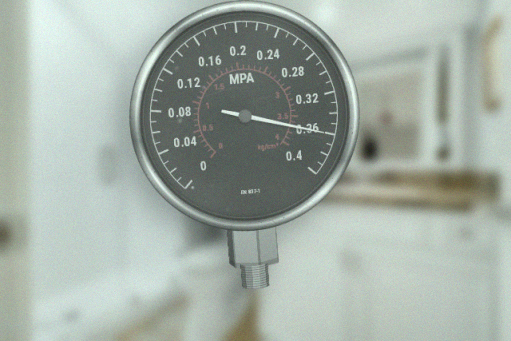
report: 0.36 (MPa)
